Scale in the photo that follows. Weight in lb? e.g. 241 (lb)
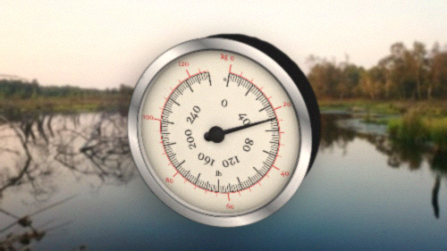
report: 50 (lb)
